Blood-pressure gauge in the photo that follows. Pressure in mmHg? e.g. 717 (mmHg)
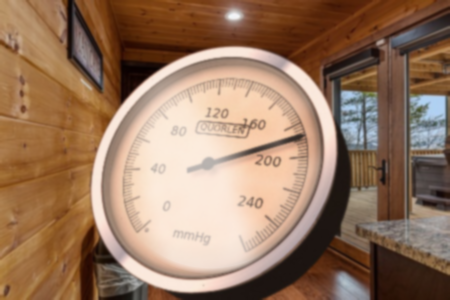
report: 190 (mmHg)
